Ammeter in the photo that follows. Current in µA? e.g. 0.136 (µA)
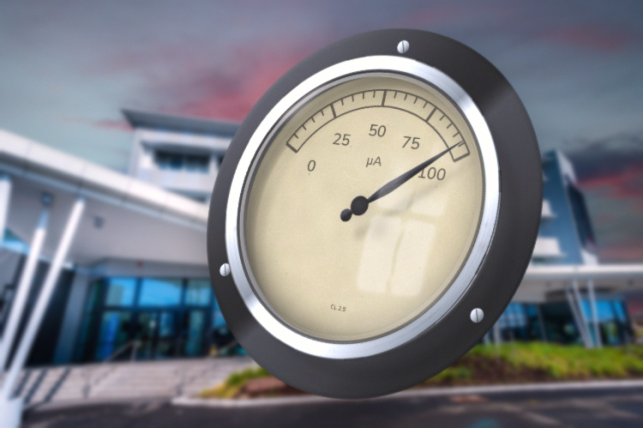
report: 95 (µA)
